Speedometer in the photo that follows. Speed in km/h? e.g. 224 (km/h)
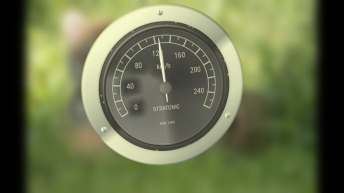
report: 125 (km/h)
